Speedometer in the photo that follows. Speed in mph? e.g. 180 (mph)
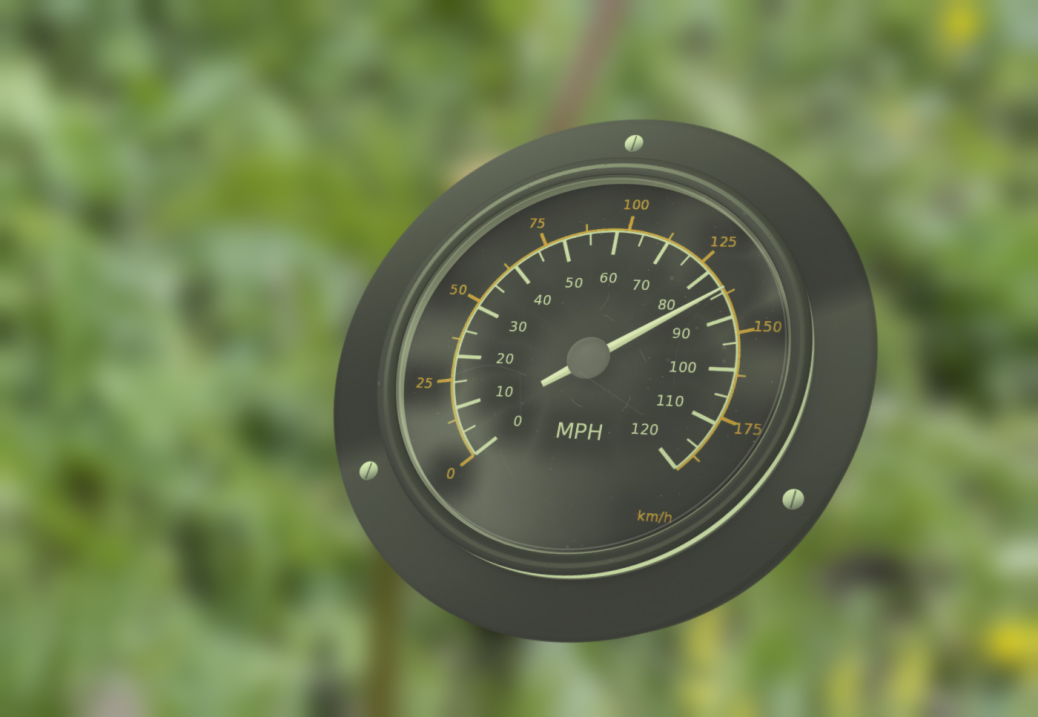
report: 85 (mph)
